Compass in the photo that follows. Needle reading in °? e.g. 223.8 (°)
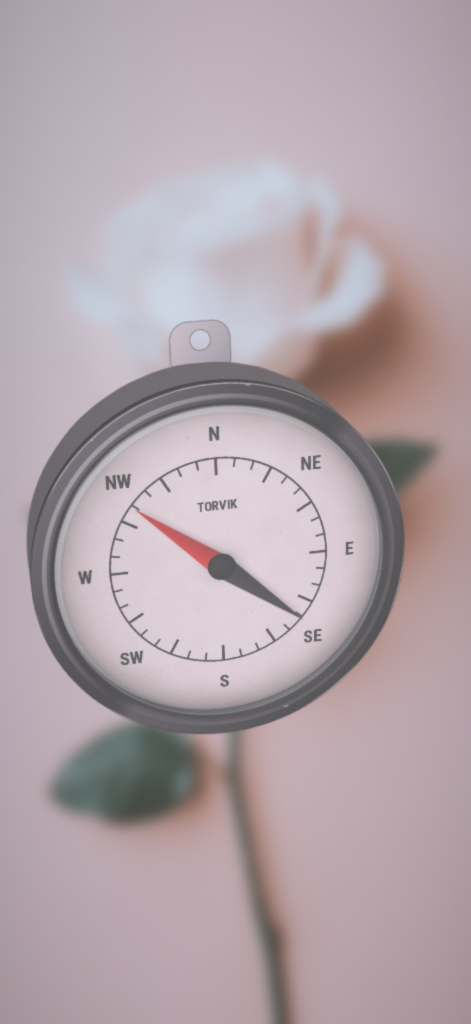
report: 310 (°)
